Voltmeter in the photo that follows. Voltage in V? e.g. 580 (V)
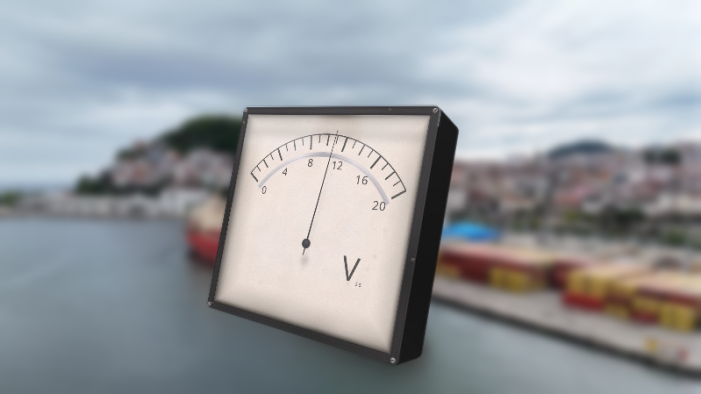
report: 11 (V)
